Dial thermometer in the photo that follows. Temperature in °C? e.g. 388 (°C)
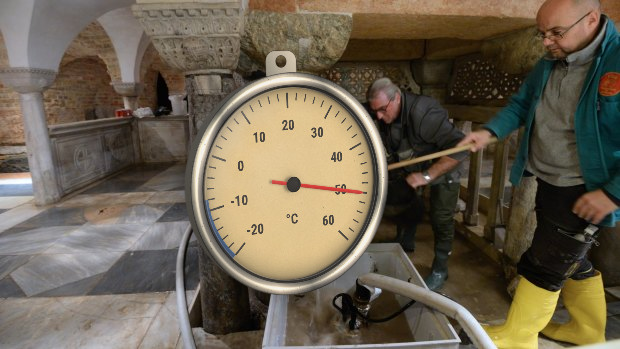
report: 50 (°C)
